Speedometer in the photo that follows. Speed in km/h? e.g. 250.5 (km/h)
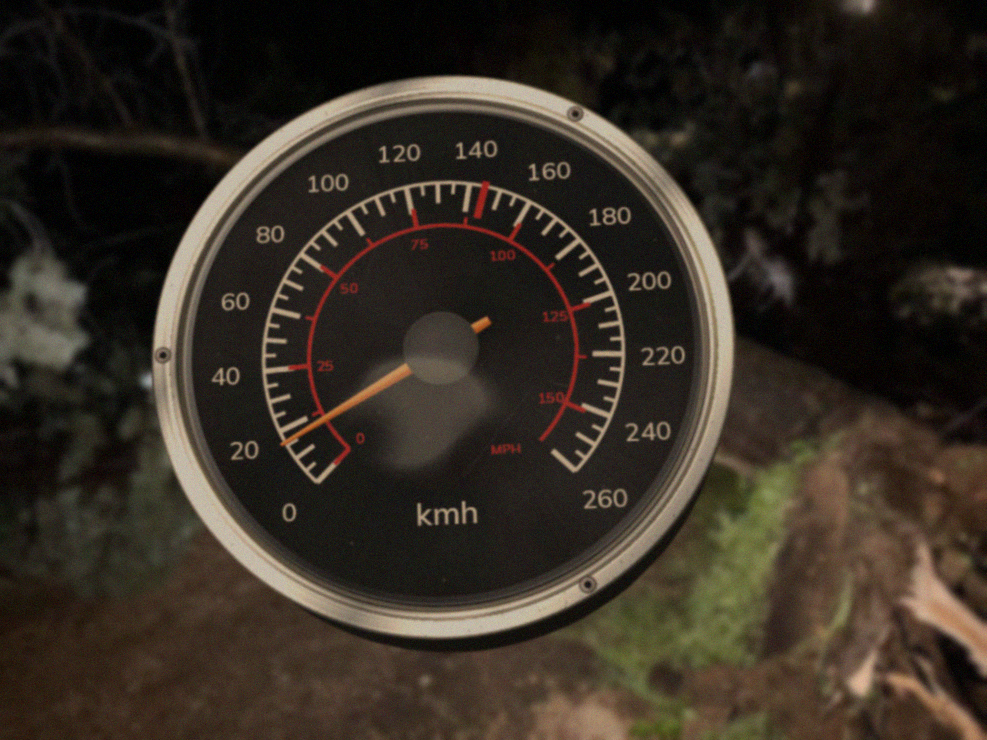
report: 15 (km/h)
